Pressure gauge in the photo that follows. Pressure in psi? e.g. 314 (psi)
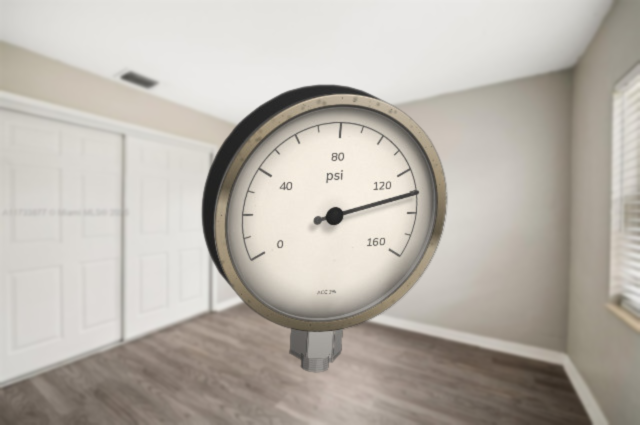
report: 130 (psi)
